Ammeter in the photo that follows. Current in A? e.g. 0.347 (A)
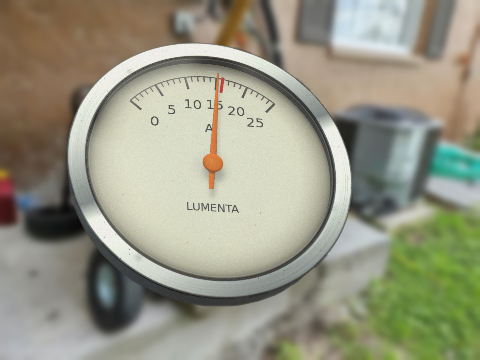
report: 15 (A)
